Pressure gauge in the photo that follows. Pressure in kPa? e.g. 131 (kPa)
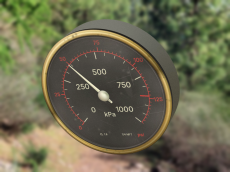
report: 350 (kPa)
